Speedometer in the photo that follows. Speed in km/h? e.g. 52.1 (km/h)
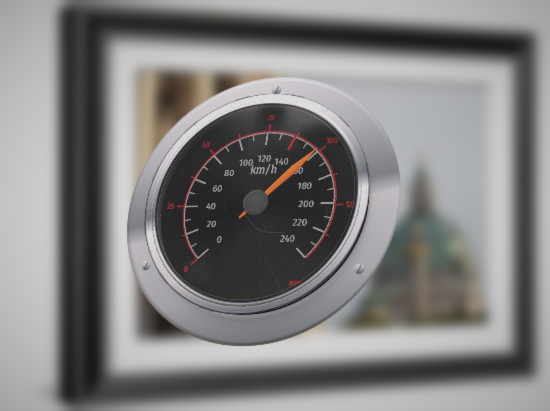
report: 160 (km/h)
